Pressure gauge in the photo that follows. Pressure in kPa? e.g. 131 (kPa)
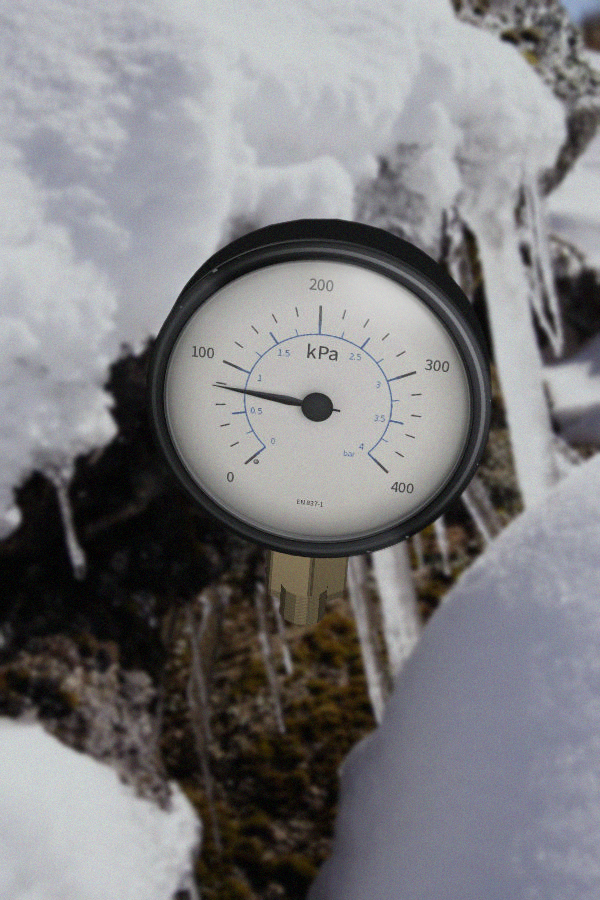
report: 80 (kPa)
